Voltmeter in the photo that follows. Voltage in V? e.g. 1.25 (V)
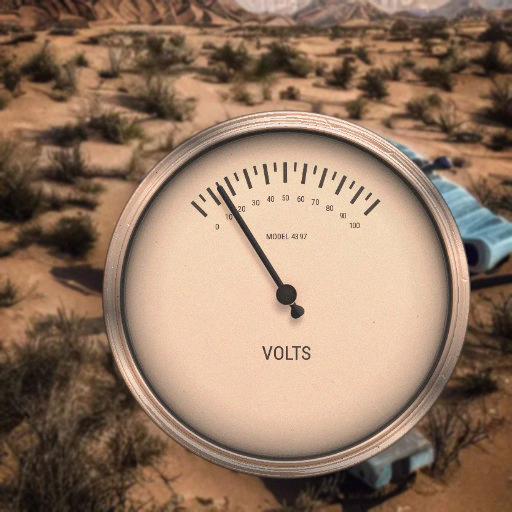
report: 15 (V)
